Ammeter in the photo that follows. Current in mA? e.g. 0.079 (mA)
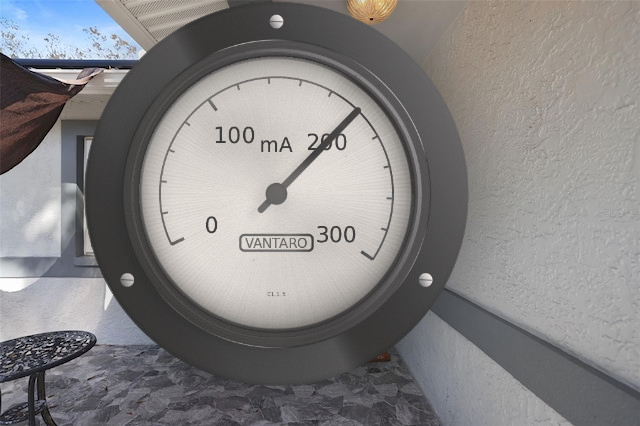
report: 200 (mA)
